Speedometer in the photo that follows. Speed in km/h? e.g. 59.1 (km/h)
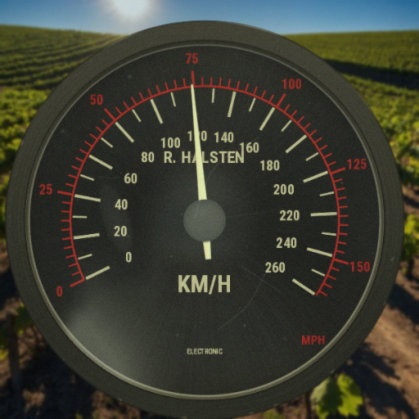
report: 120 (km/h)
